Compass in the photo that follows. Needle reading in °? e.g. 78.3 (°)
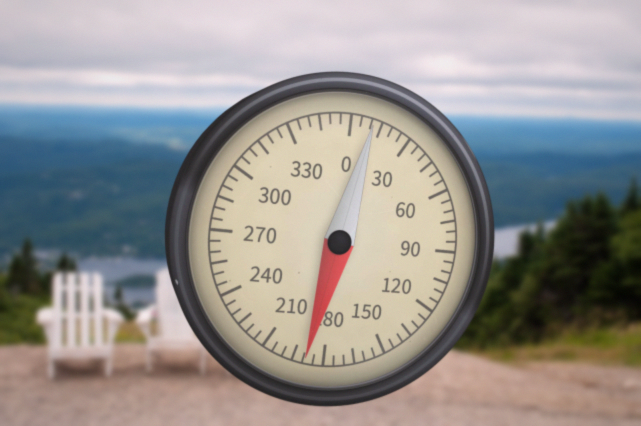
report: 190 (°)
